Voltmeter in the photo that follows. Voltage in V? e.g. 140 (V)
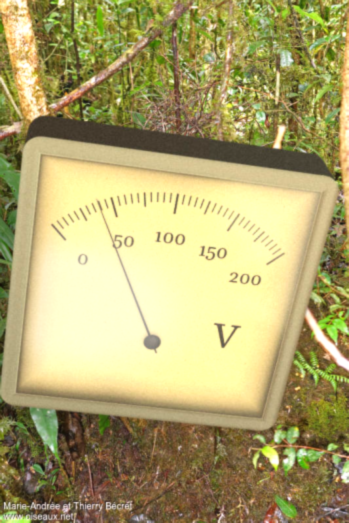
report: 40 (V)
